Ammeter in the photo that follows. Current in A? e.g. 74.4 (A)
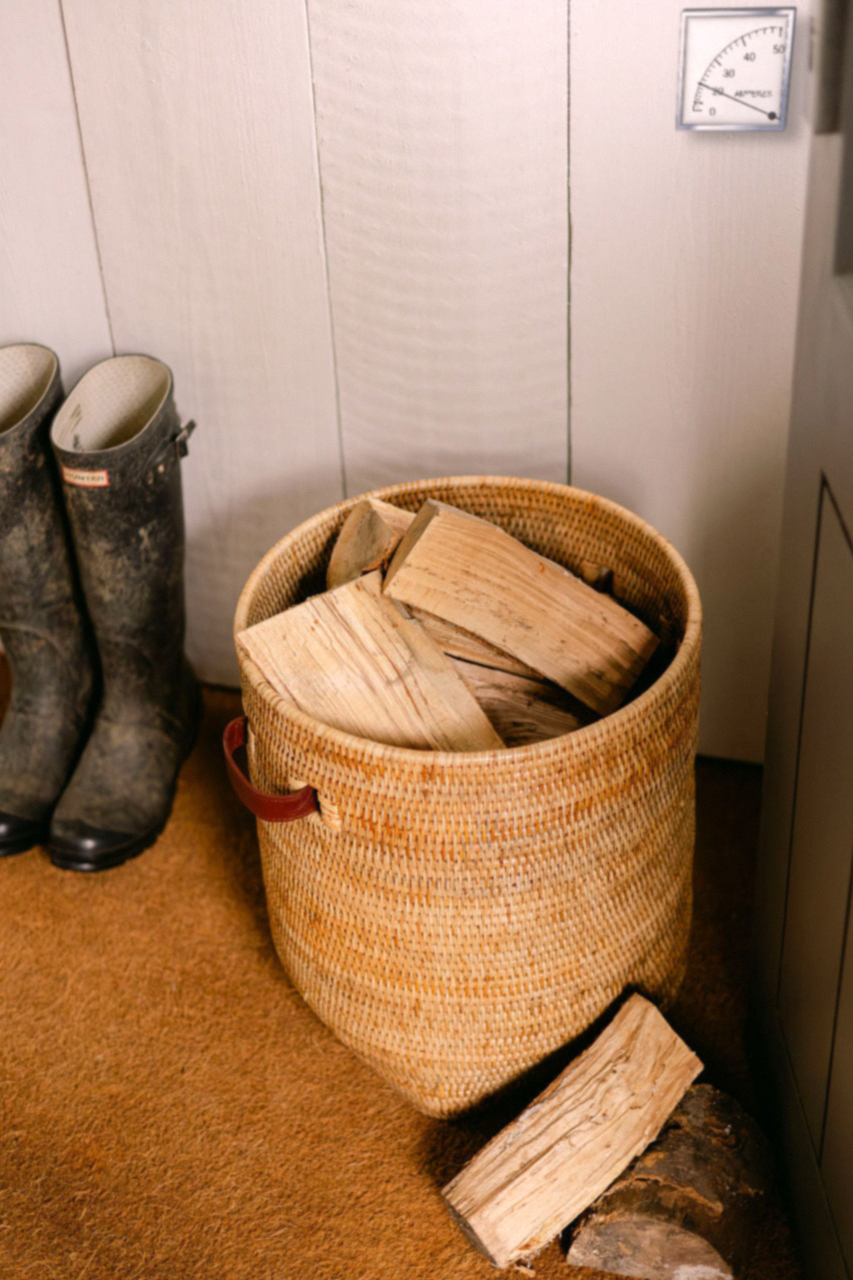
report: 20 (A)
